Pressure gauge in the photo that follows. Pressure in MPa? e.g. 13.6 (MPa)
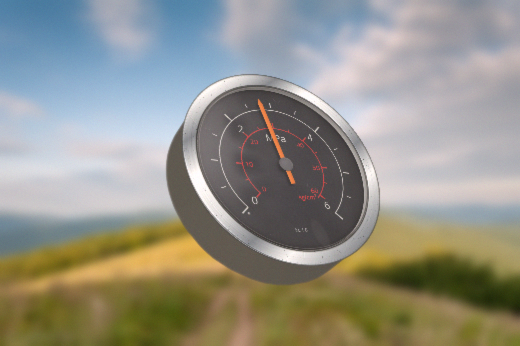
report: 2.75 (MPa)
